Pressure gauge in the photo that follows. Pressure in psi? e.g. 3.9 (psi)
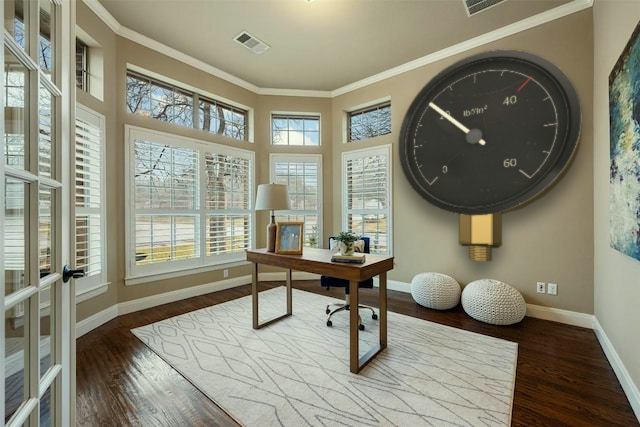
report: 20 (psi)
